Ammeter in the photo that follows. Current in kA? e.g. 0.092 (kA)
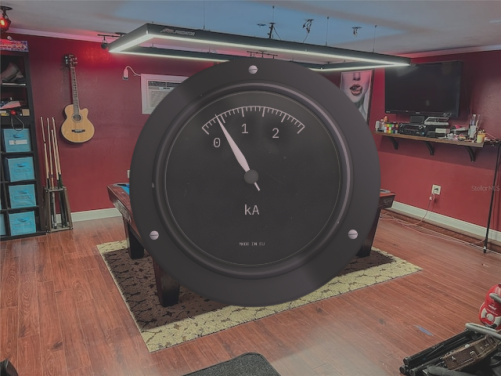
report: 0.4 (kA)
